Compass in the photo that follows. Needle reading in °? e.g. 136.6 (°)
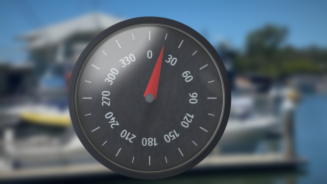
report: 15 (°)
